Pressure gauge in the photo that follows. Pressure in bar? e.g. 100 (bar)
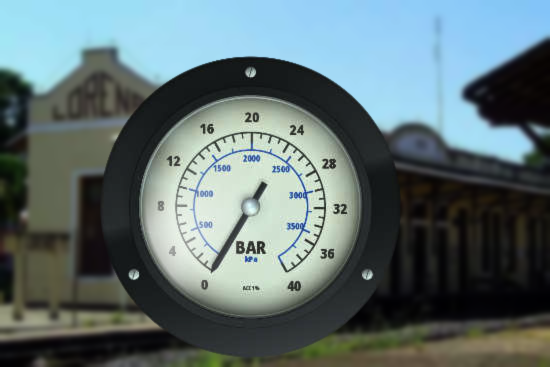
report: 0 (bar)
